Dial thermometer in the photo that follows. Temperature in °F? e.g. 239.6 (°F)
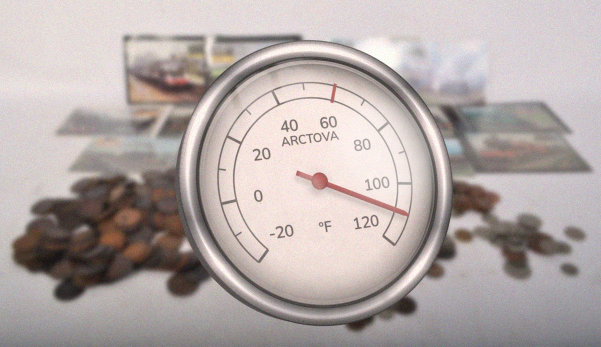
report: 110 (°F)
